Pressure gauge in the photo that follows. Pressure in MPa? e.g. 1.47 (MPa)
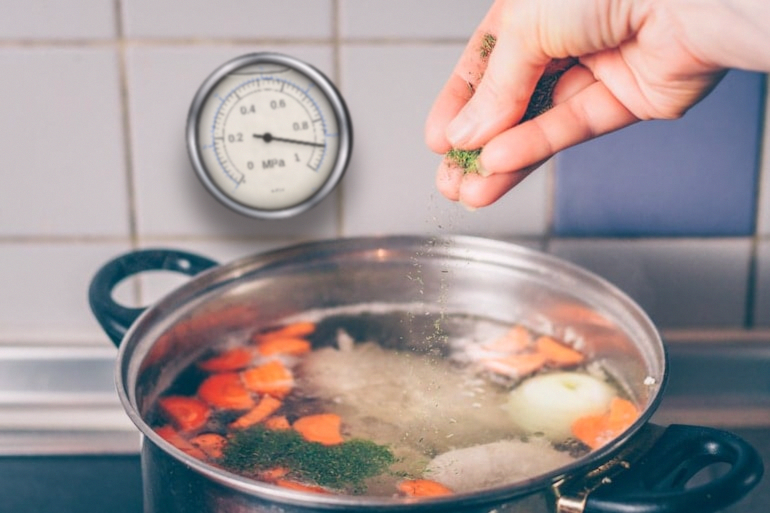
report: 0.9 (MPa)
